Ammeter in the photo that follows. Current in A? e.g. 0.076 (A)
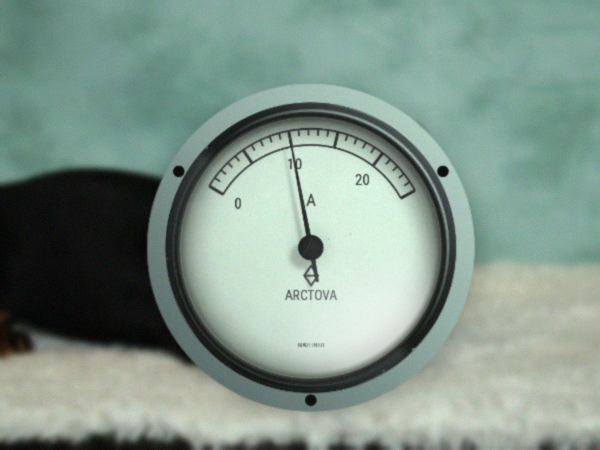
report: 10 (A)
